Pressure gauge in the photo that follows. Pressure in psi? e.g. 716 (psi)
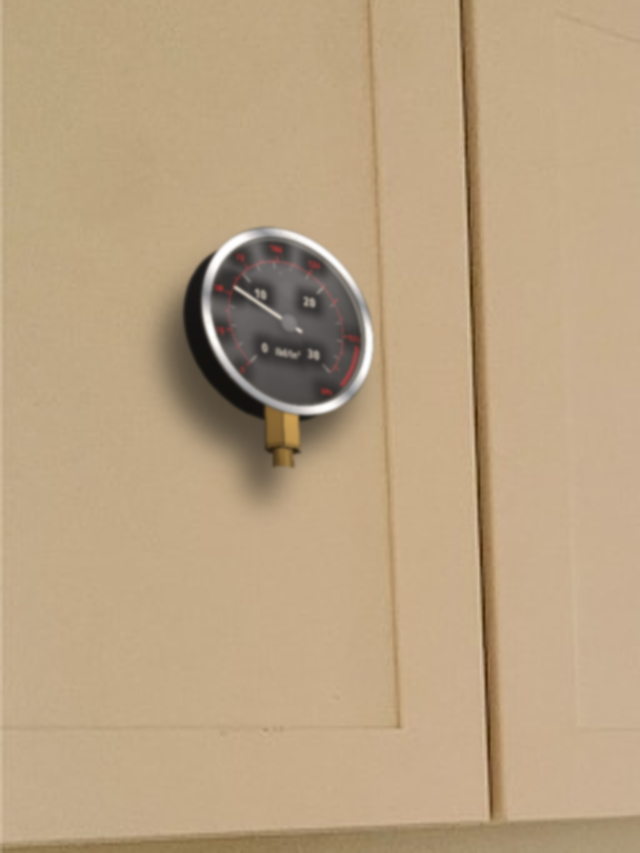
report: 8 (psi)
